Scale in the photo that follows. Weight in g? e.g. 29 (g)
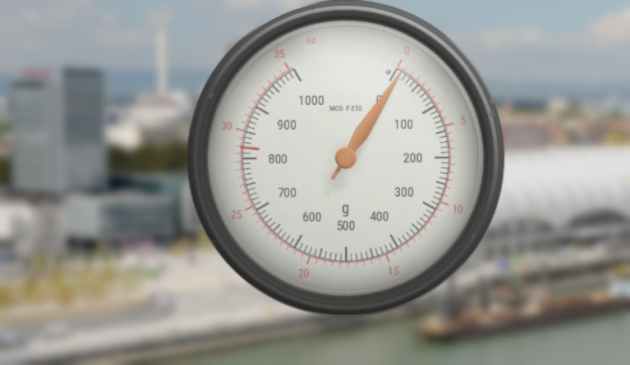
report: 10 (g)
